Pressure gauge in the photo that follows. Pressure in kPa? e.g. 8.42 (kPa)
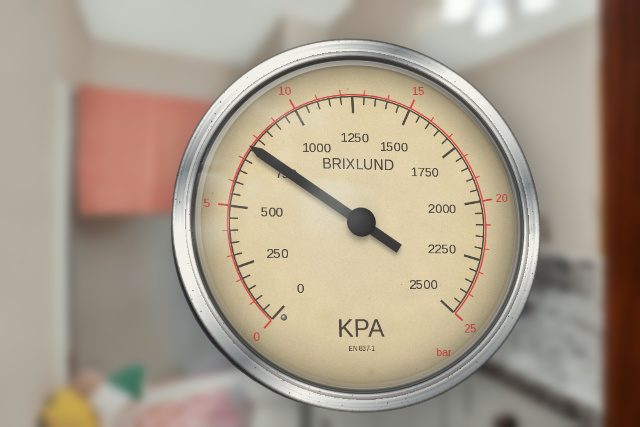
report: 750 (kPa)
